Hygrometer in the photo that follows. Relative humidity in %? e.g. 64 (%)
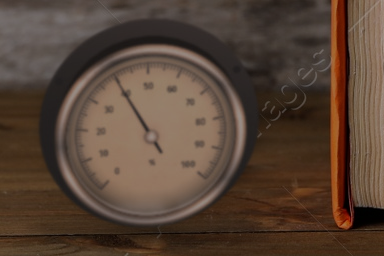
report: 40 (%)
